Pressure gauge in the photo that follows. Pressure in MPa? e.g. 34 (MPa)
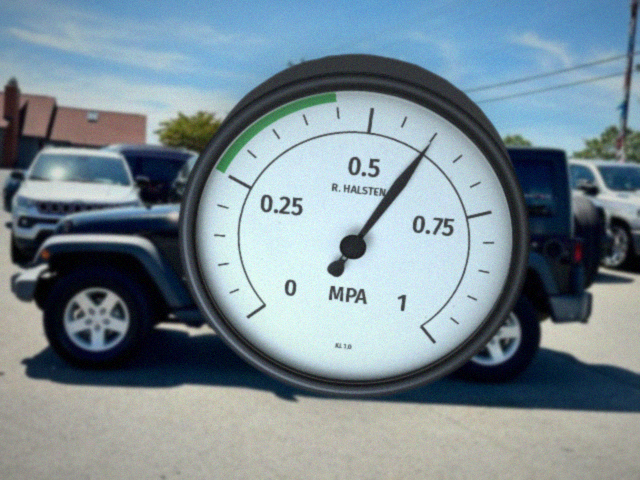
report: 0.6 (MPa)
